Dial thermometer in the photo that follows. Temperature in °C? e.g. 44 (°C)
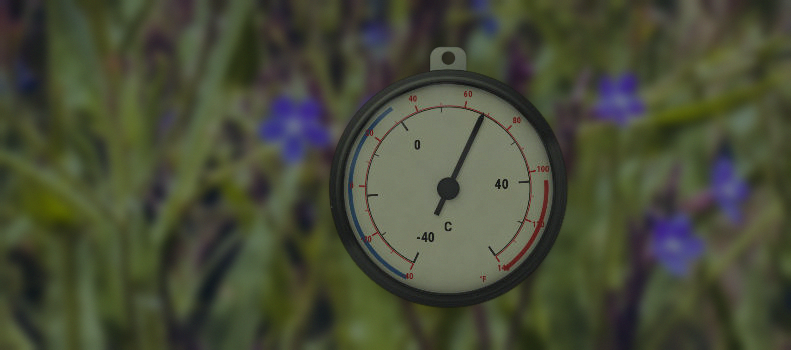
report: 20 (°C)
